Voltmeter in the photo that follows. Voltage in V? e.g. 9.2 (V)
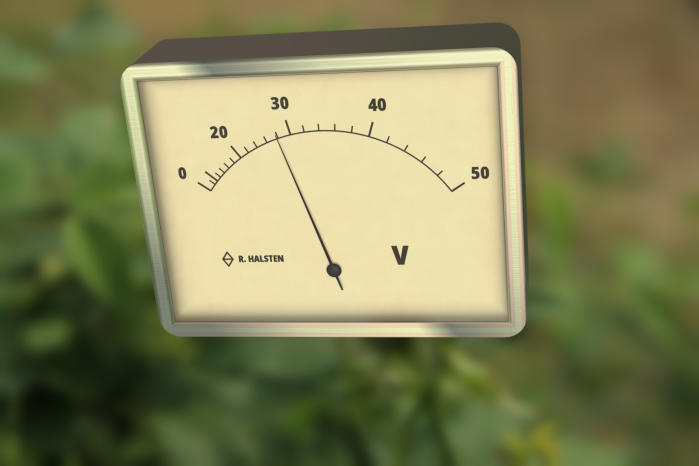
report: 28 (V)
